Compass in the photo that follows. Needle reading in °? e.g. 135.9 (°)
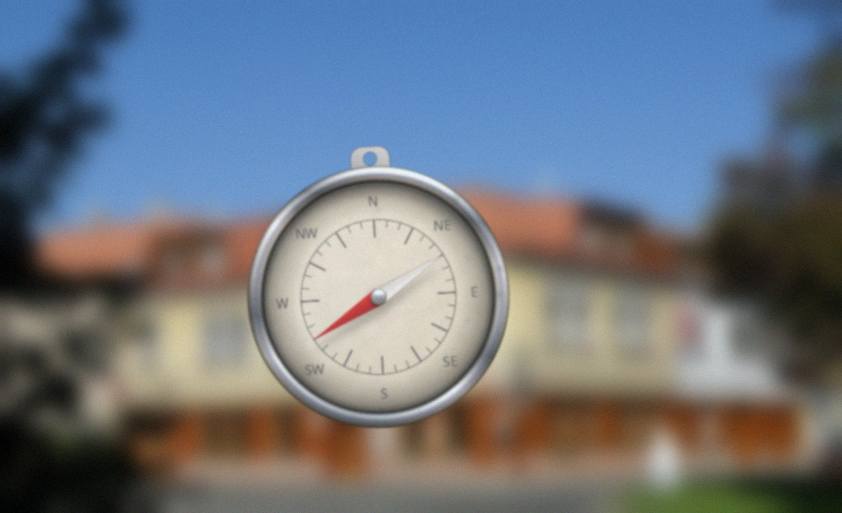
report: 240 (°)
